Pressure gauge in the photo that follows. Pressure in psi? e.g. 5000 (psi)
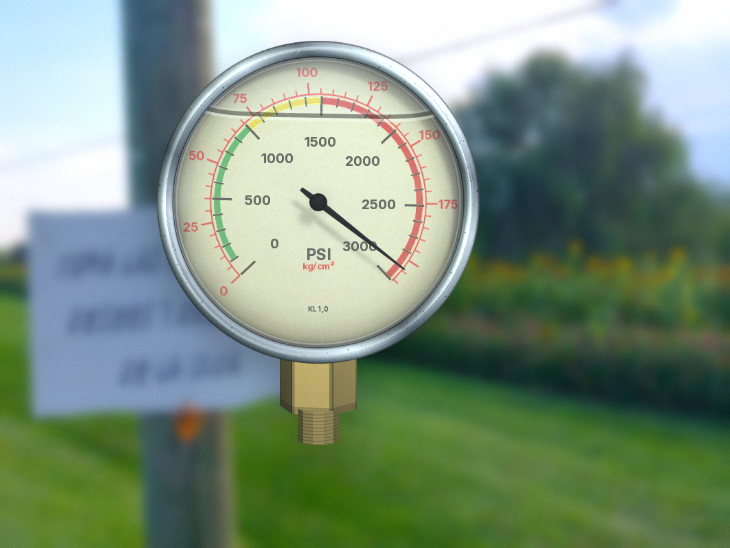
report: 2900 (psi)
